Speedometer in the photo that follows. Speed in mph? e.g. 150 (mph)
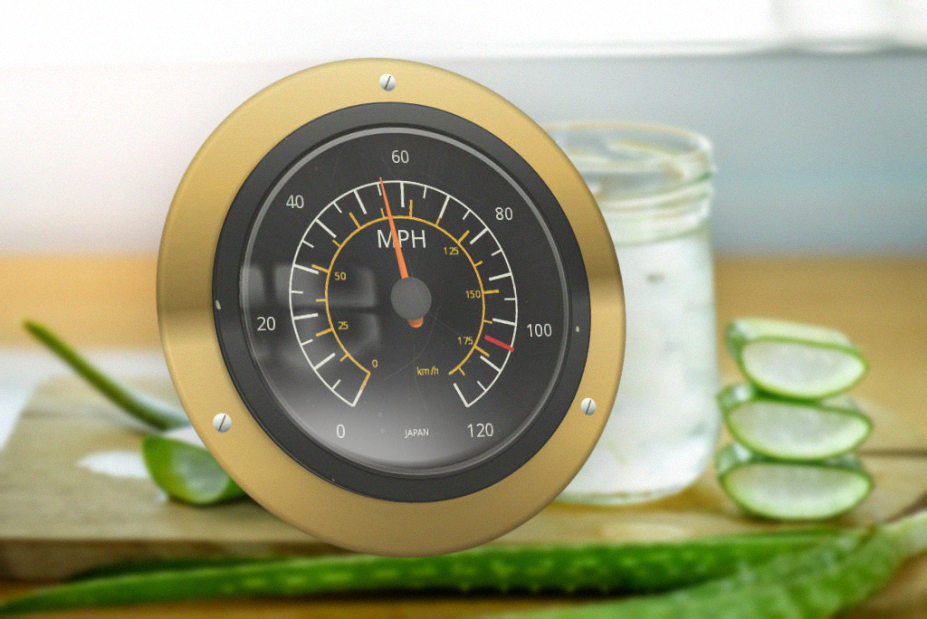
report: 55 (mph)
